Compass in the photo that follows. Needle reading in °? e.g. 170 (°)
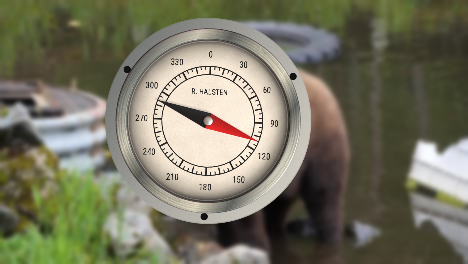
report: 110 (°)
